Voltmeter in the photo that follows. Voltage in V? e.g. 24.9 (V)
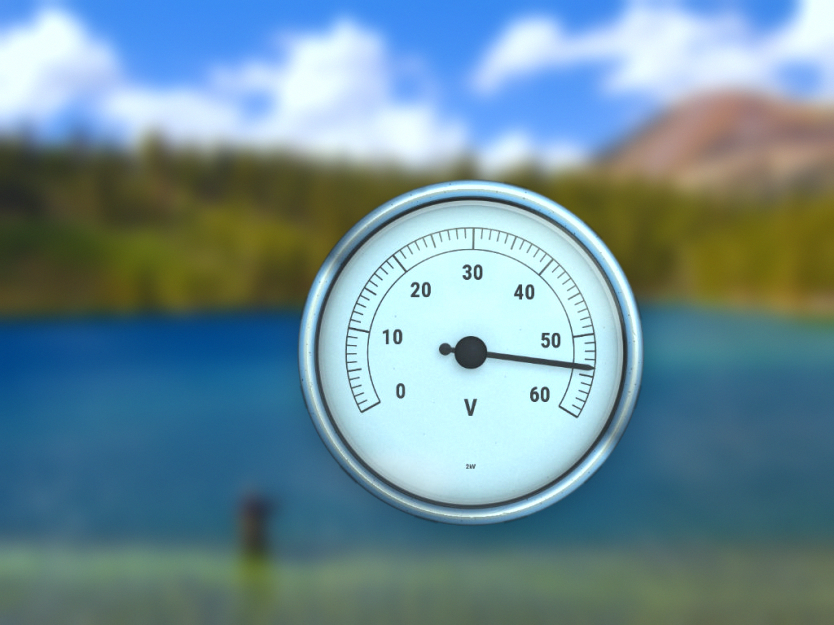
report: 54 (V)
